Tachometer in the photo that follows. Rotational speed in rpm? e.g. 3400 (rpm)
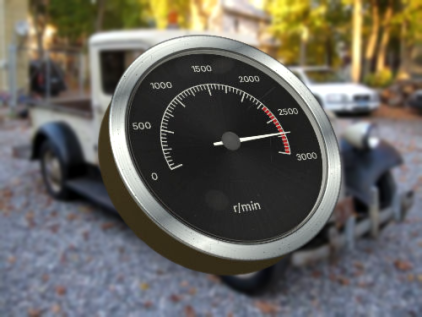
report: 2750 (rpm)
